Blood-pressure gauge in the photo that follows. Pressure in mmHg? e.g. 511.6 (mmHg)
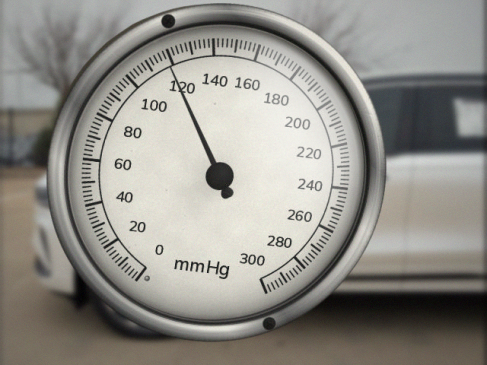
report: 118 (mmHg)
